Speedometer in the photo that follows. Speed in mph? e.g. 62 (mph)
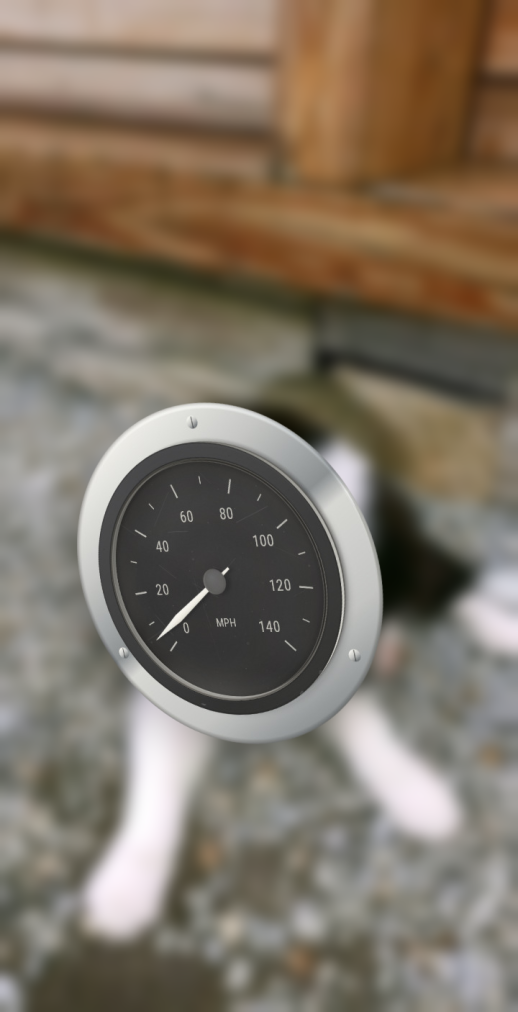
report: 5 (mph)
